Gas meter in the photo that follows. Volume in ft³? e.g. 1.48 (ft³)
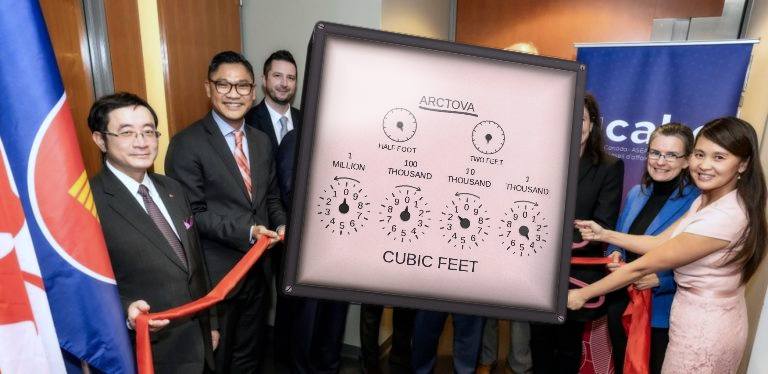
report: 1400 (ft³)
